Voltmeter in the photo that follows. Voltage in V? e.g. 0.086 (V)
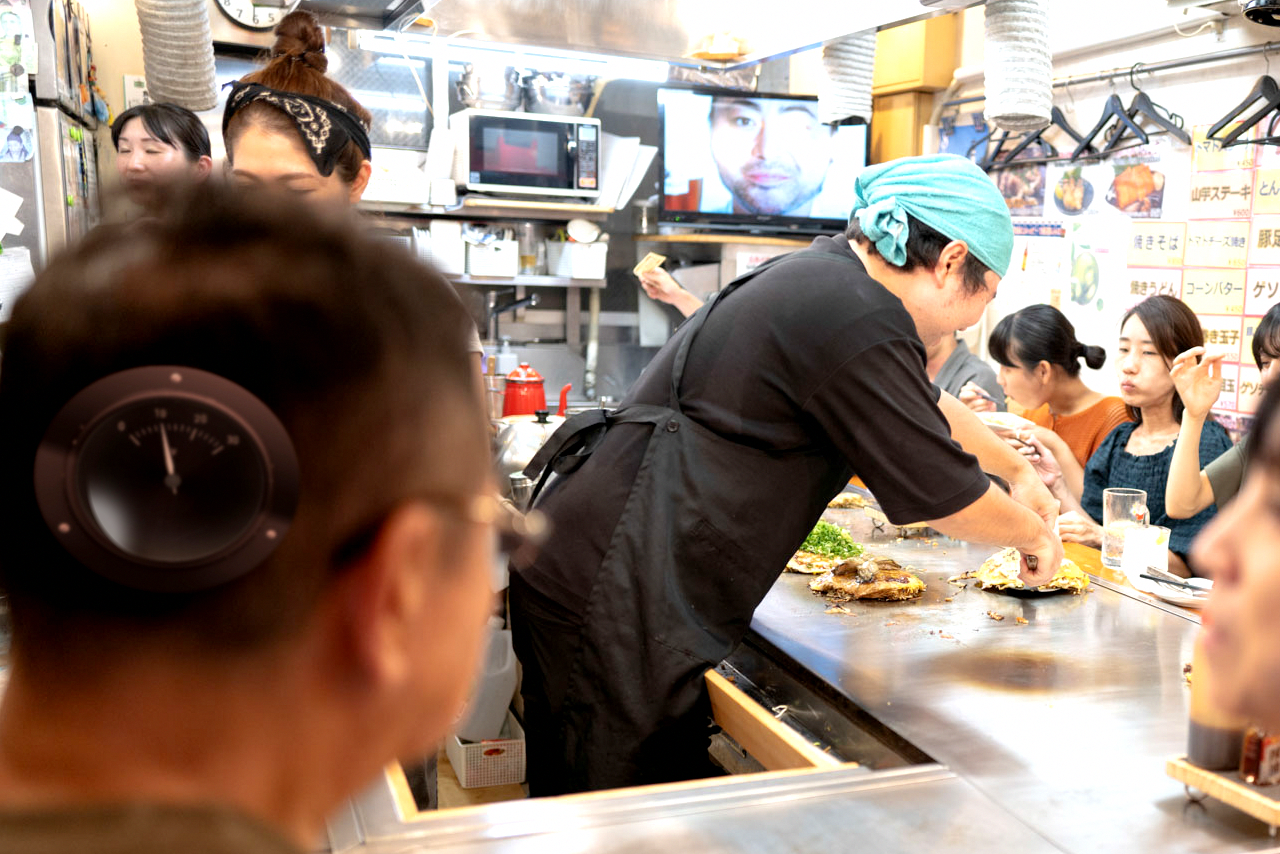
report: 10 (V)
